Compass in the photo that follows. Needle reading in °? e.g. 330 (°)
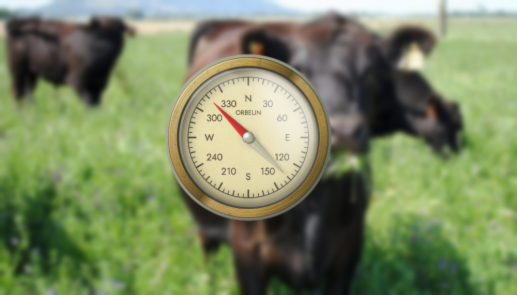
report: 315 (°)
